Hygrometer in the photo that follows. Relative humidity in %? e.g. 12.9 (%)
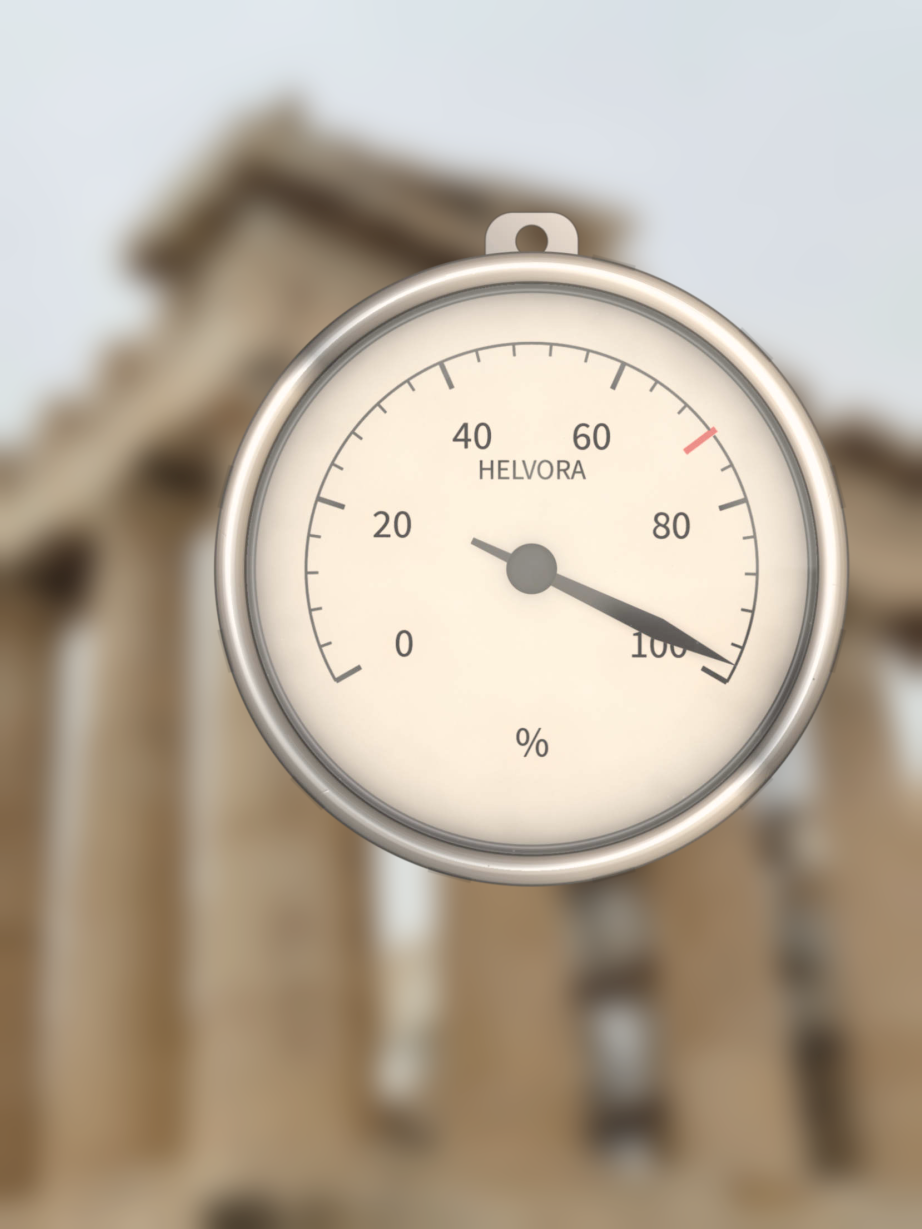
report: 98 (%)
